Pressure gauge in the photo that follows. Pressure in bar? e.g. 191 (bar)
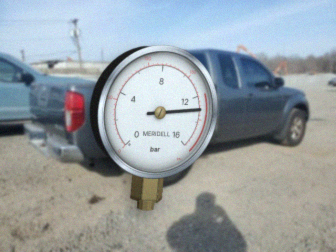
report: 13 (bar)
